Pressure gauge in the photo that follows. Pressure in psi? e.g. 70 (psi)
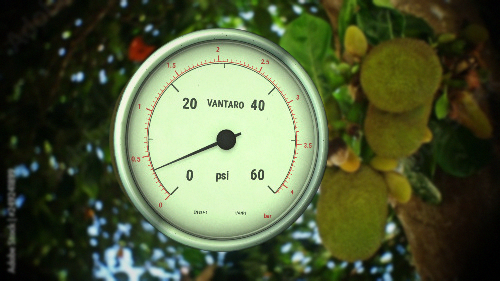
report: 5 (psi)
